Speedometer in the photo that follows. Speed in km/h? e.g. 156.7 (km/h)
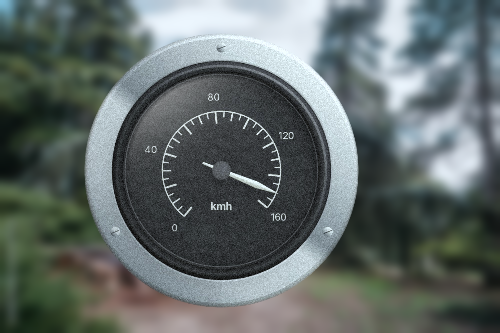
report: 150 (km/h)
